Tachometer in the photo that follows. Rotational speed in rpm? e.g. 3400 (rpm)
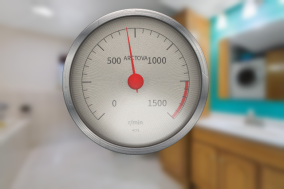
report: 700 (rpm)
